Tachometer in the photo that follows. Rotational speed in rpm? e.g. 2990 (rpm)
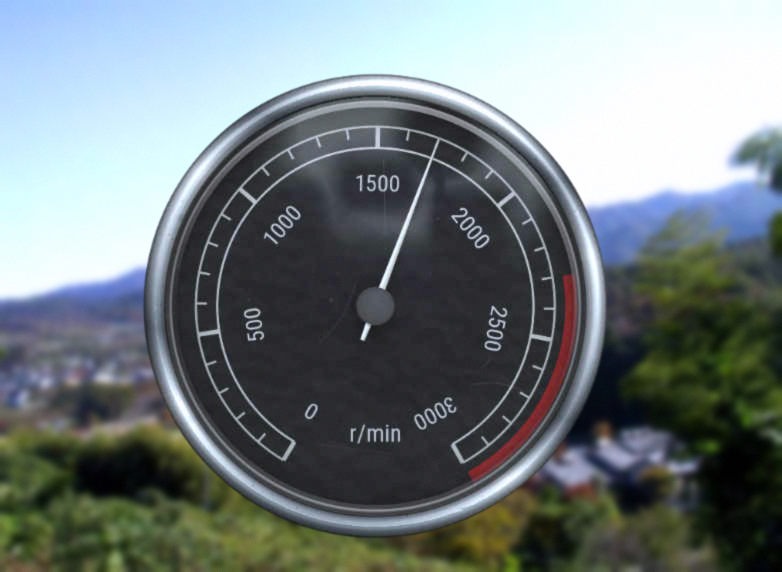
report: 1700 (rpm)
